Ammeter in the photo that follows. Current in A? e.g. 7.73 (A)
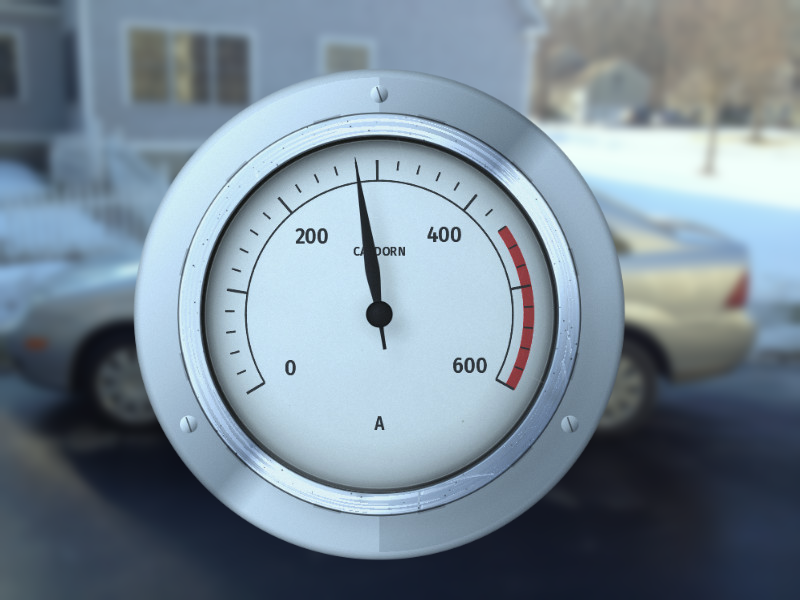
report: 280 (A)
